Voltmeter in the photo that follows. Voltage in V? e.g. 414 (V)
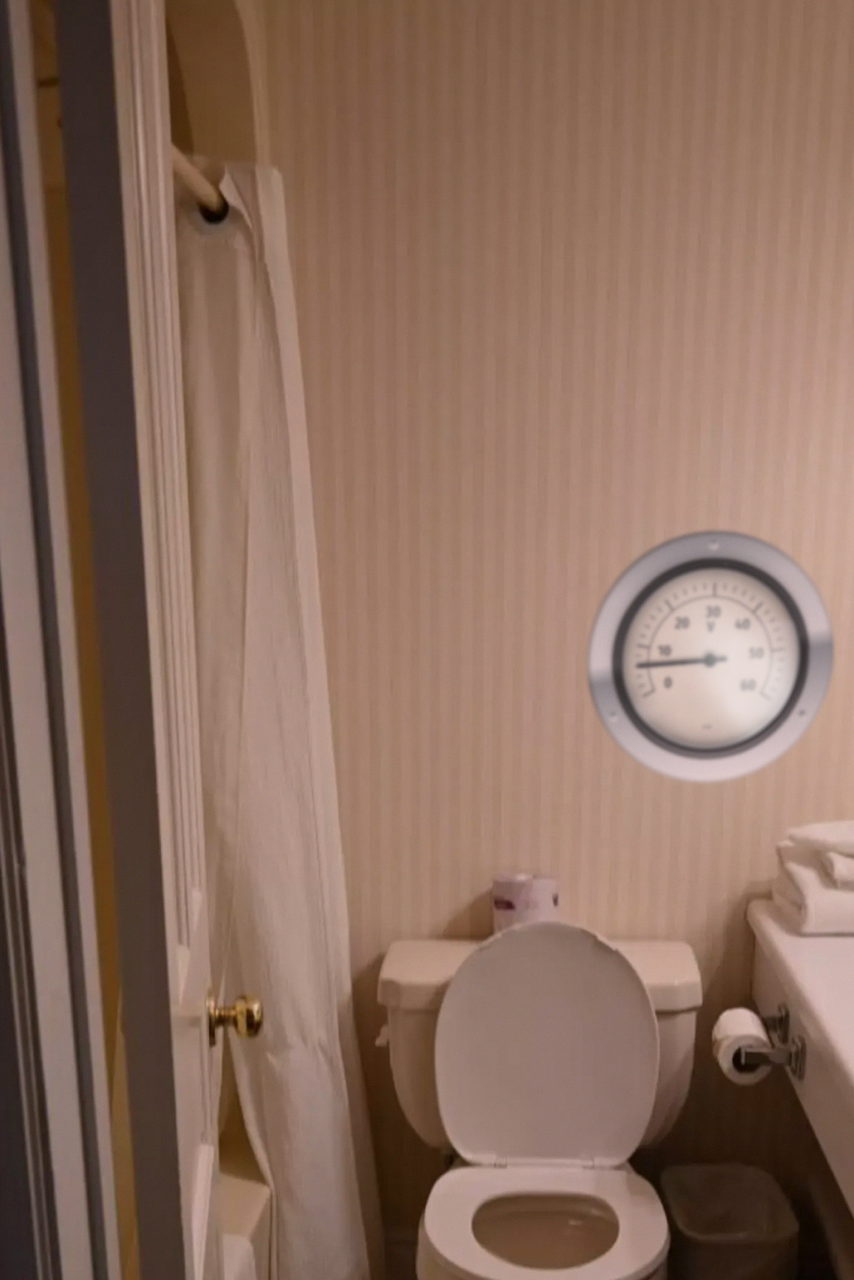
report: 6 (V)
